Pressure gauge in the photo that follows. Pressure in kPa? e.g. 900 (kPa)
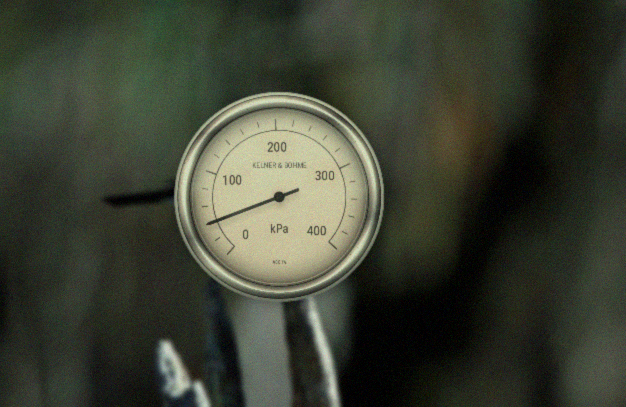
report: 40 (kPa)
